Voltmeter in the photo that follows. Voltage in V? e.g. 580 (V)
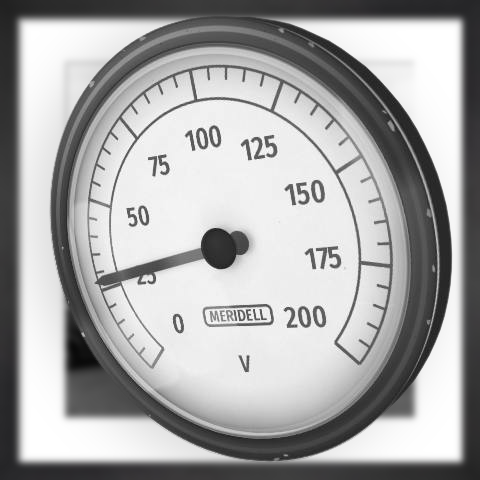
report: 27.5 (V)
